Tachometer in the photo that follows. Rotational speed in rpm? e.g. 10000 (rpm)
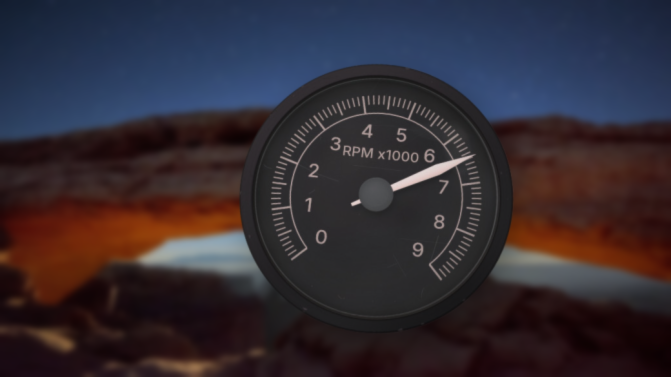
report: 6500 (rpm)
